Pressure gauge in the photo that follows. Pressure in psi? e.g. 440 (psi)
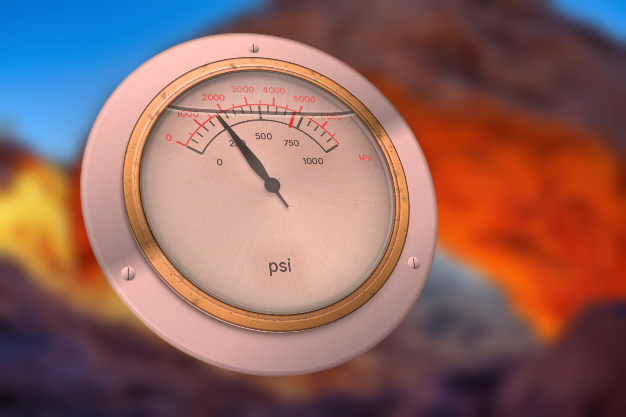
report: 250 (psi)
